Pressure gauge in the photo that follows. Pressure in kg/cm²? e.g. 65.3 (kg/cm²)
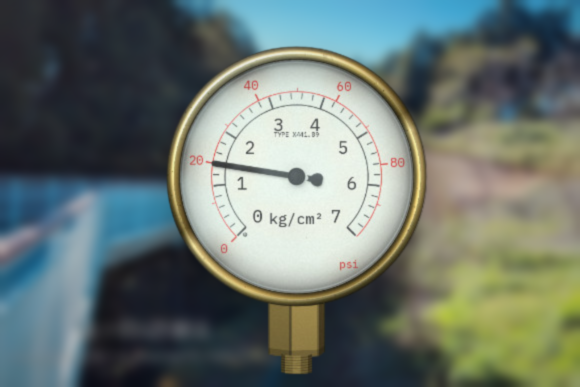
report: 1.4 (kg/cm²)
